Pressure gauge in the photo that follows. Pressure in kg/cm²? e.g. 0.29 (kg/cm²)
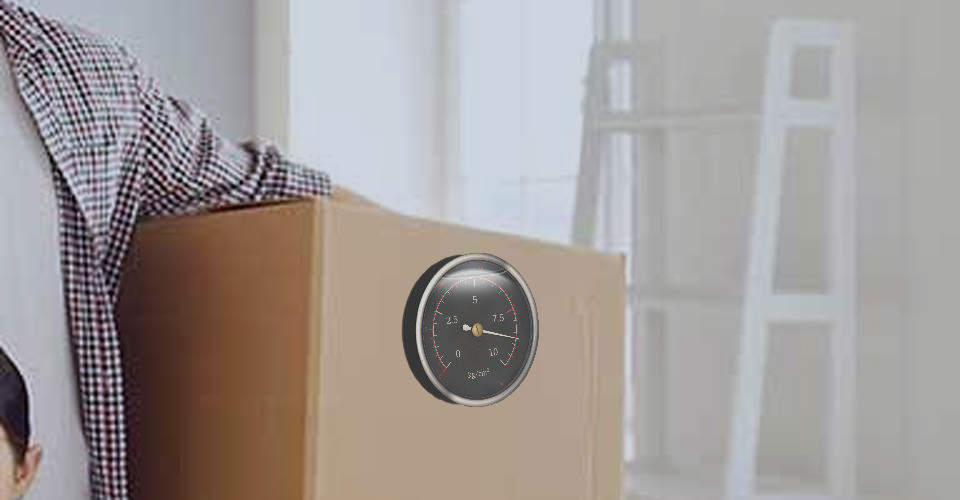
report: 8.75 (kg/cm²)
